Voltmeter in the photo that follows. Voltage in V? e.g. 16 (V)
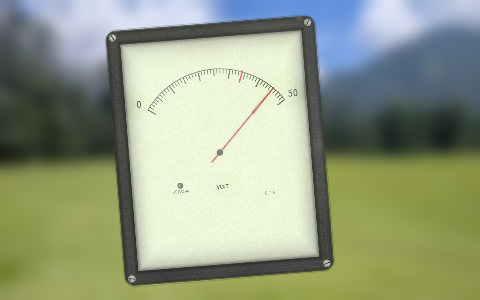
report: 45 (V)
